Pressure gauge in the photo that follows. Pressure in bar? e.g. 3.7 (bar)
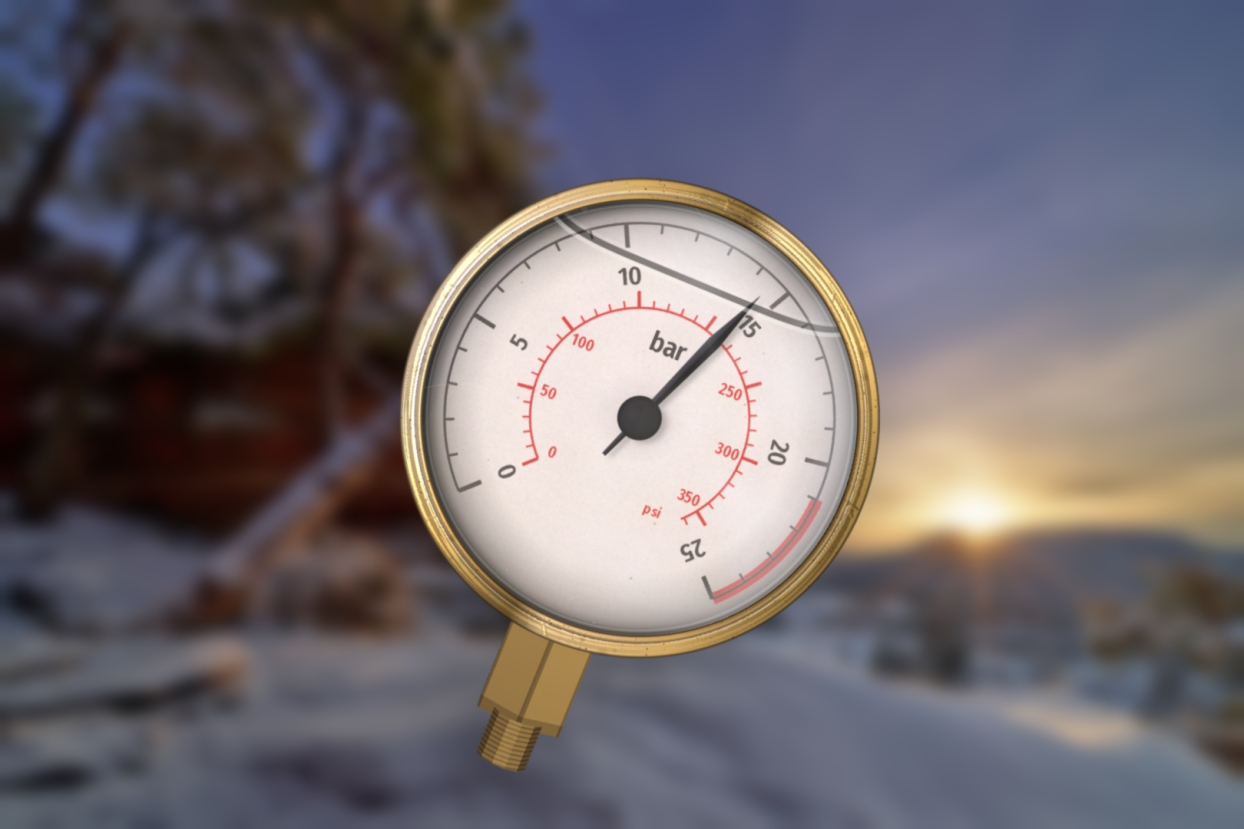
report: 14.5 (bar)
